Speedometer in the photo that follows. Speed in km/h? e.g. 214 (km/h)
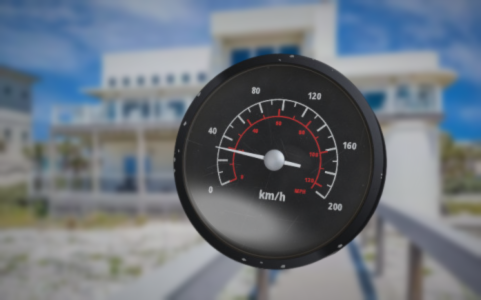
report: 30 (km/h)
